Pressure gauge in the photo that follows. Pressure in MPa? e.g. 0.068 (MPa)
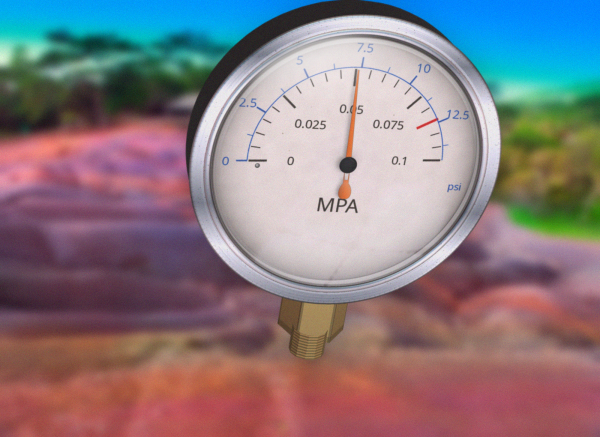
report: 0.05 (MPa)
